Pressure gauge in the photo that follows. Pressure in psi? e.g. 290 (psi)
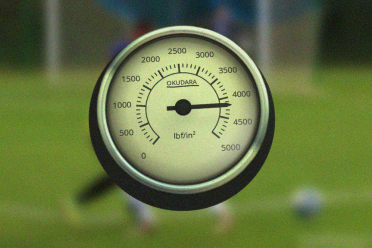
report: 4200 (psi)
